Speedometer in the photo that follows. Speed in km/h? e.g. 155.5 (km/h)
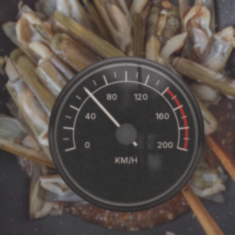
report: 60 (km/h)
